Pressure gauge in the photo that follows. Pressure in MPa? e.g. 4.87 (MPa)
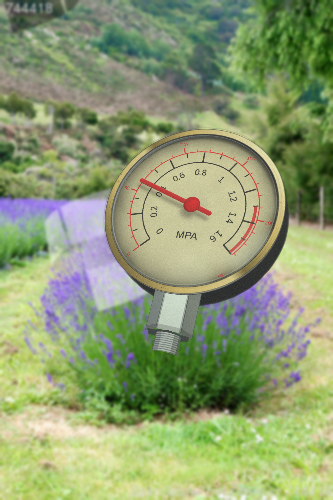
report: 0.4 (MPa)
